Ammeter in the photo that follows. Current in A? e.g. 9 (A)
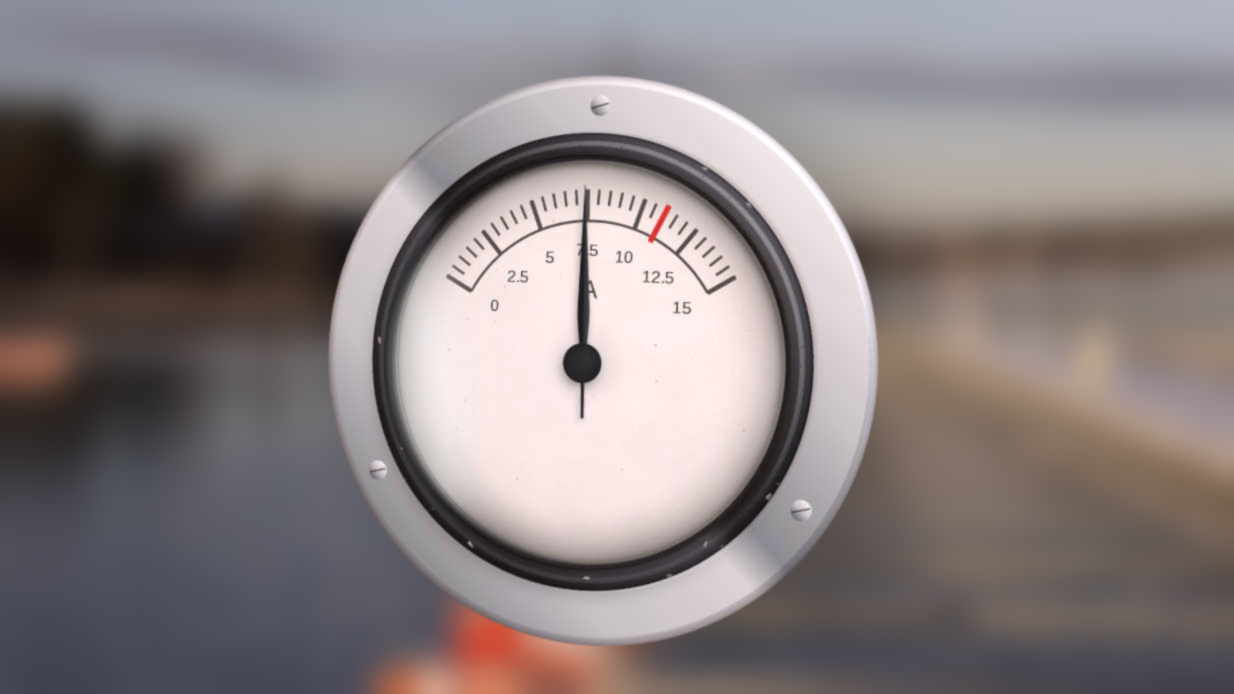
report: 7.5 (A)
